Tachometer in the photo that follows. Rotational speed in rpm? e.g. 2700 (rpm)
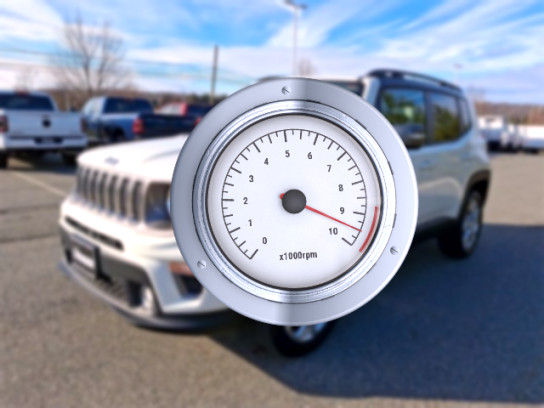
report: 9500 (rpm)
